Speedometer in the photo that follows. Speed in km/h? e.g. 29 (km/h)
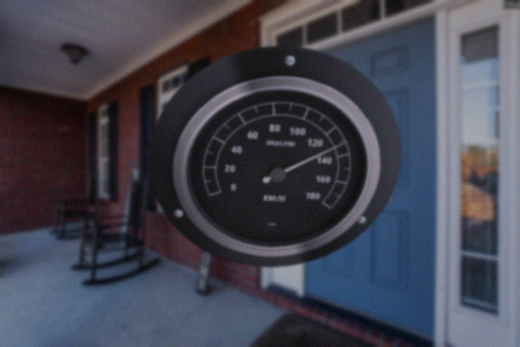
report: 130 (km/h)
